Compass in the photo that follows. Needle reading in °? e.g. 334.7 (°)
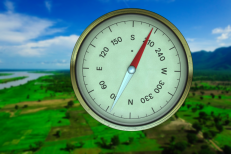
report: 205 (°)
